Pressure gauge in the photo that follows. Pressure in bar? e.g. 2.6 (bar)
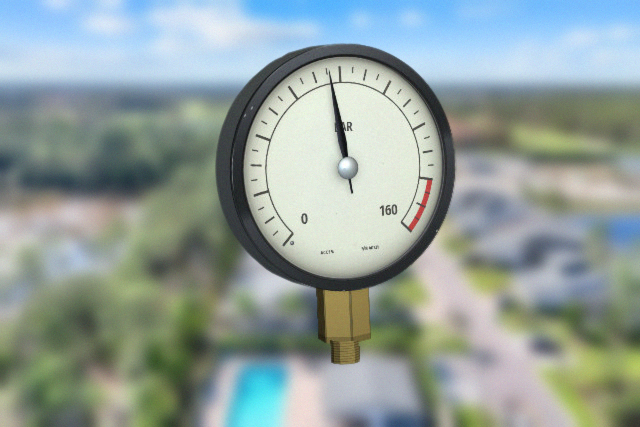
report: 75 (bar)
